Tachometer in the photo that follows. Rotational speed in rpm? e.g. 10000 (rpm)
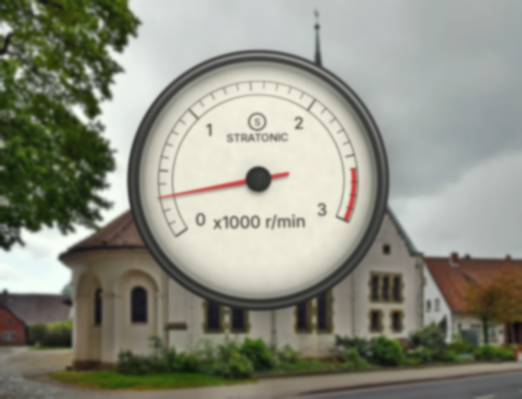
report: 300 (rpm)
